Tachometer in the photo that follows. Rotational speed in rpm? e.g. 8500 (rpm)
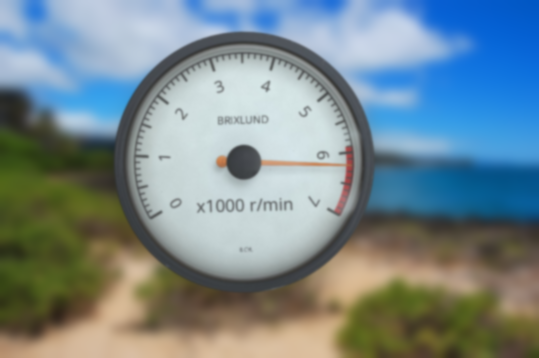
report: 6200 (rpm)
